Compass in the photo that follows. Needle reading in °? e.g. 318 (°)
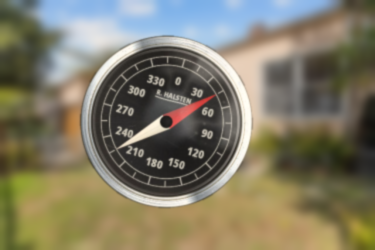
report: 45 (°)
